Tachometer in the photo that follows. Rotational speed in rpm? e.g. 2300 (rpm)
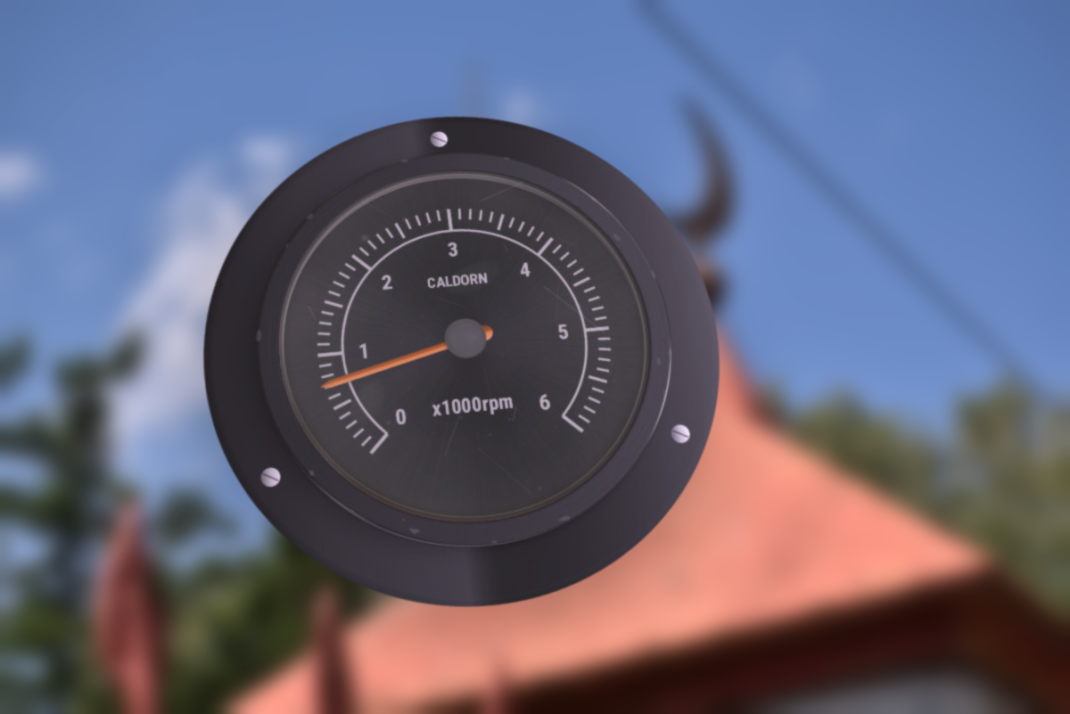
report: 700 (rpm)
